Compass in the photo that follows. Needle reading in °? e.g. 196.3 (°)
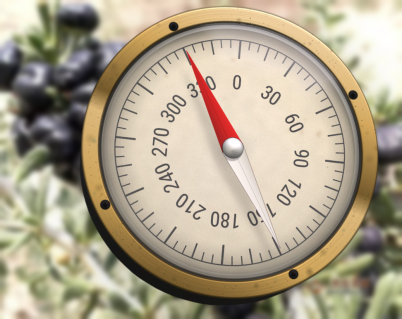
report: 330 (°)
